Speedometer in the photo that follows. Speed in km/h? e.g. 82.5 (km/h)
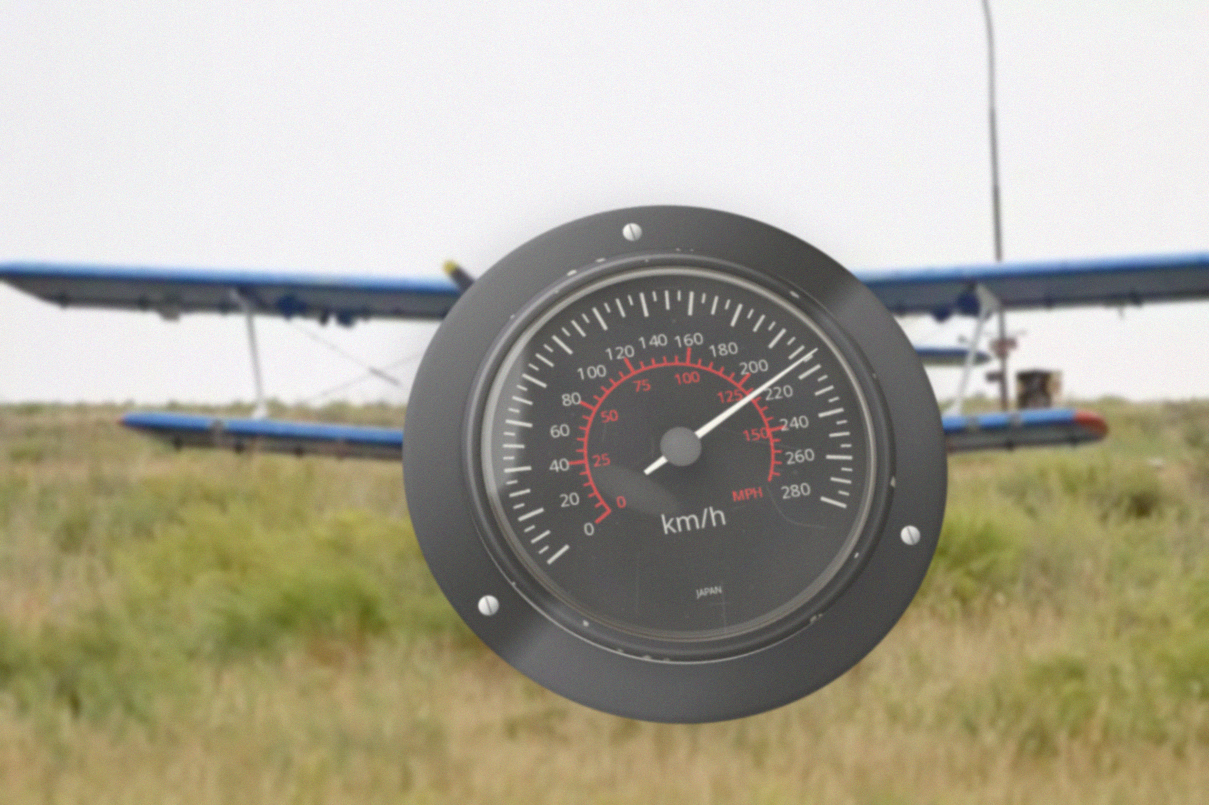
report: 215 (km/h)
